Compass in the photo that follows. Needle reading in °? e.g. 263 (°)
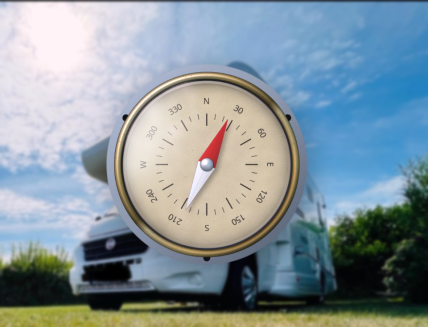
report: 25 (°)
